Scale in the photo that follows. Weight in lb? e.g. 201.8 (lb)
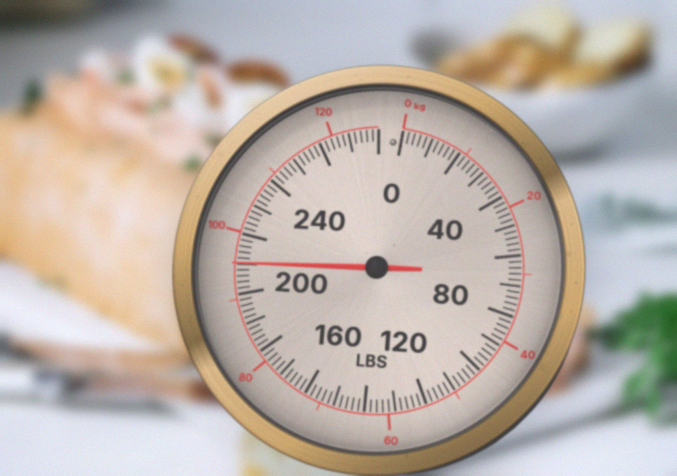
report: 210 (lb)
